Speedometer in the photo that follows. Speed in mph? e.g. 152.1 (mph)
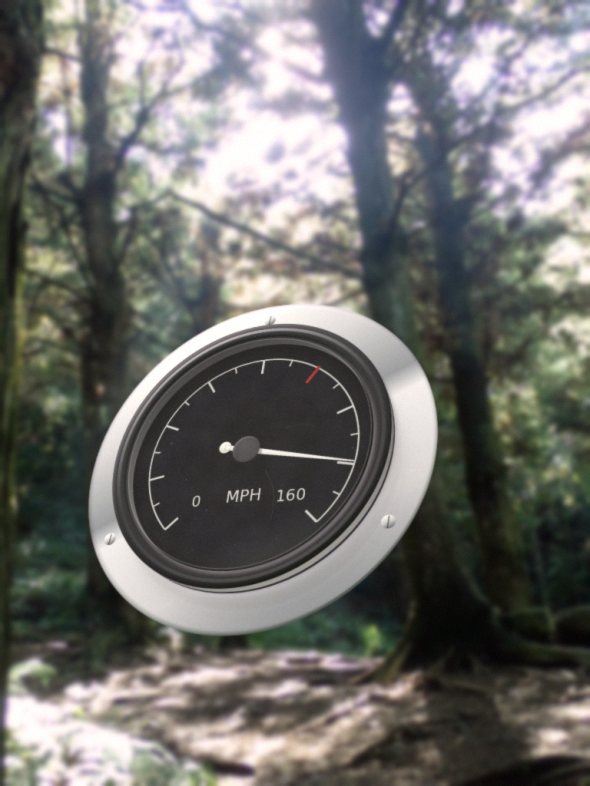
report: 140 (mph)
